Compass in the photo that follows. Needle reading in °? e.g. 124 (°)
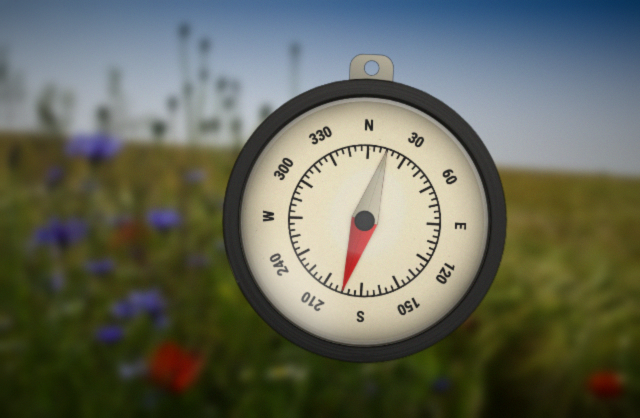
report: 195 (°)
